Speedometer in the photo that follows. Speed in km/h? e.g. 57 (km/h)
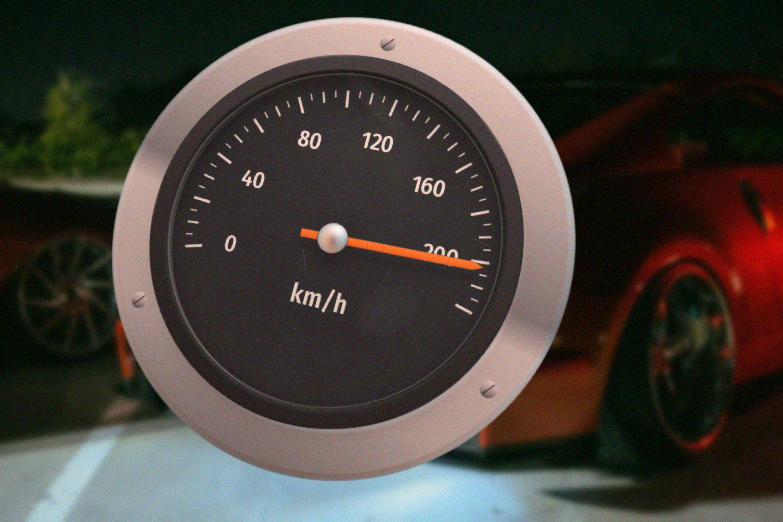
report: 202.5 (km/h)
